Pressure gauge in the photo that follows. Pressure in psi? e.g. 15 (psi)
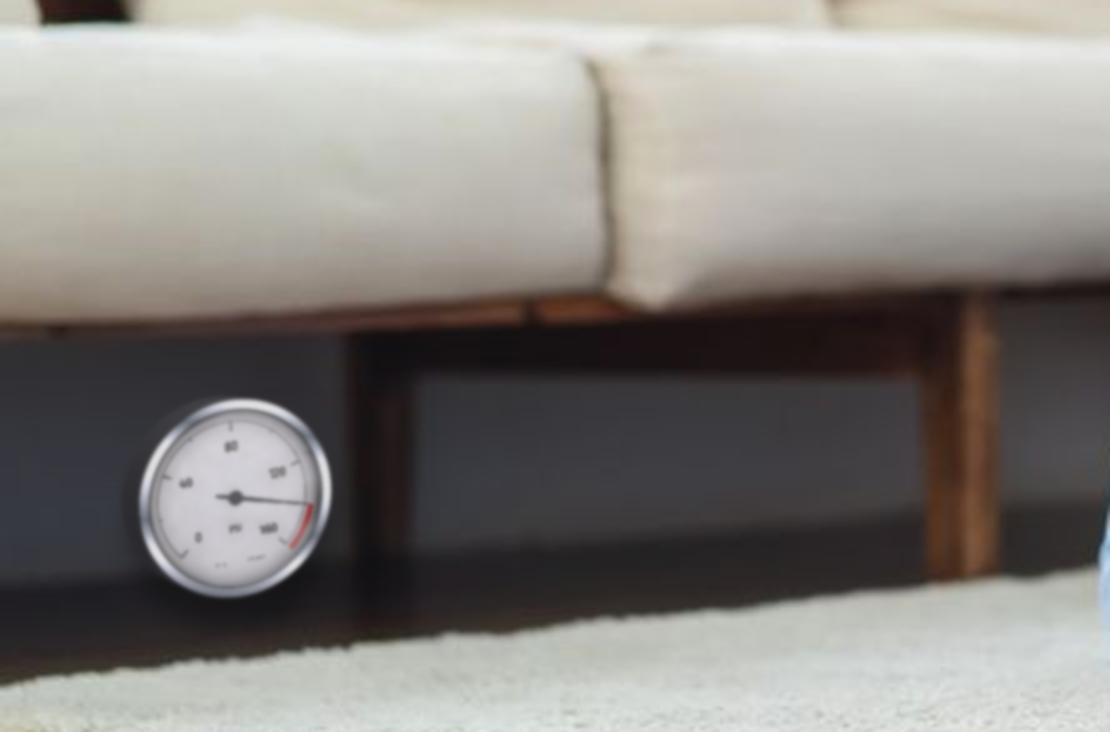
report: 140 (psi)
